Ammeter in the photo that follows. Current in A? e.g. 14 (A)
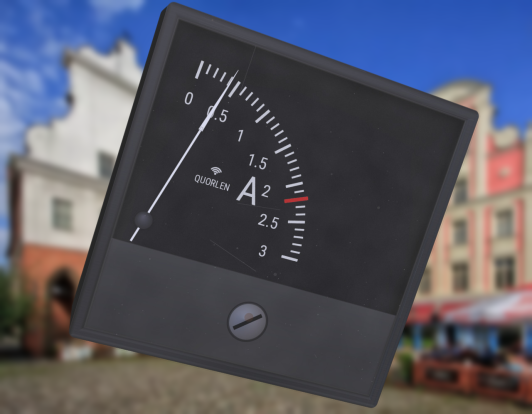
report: 0.4 (A)
